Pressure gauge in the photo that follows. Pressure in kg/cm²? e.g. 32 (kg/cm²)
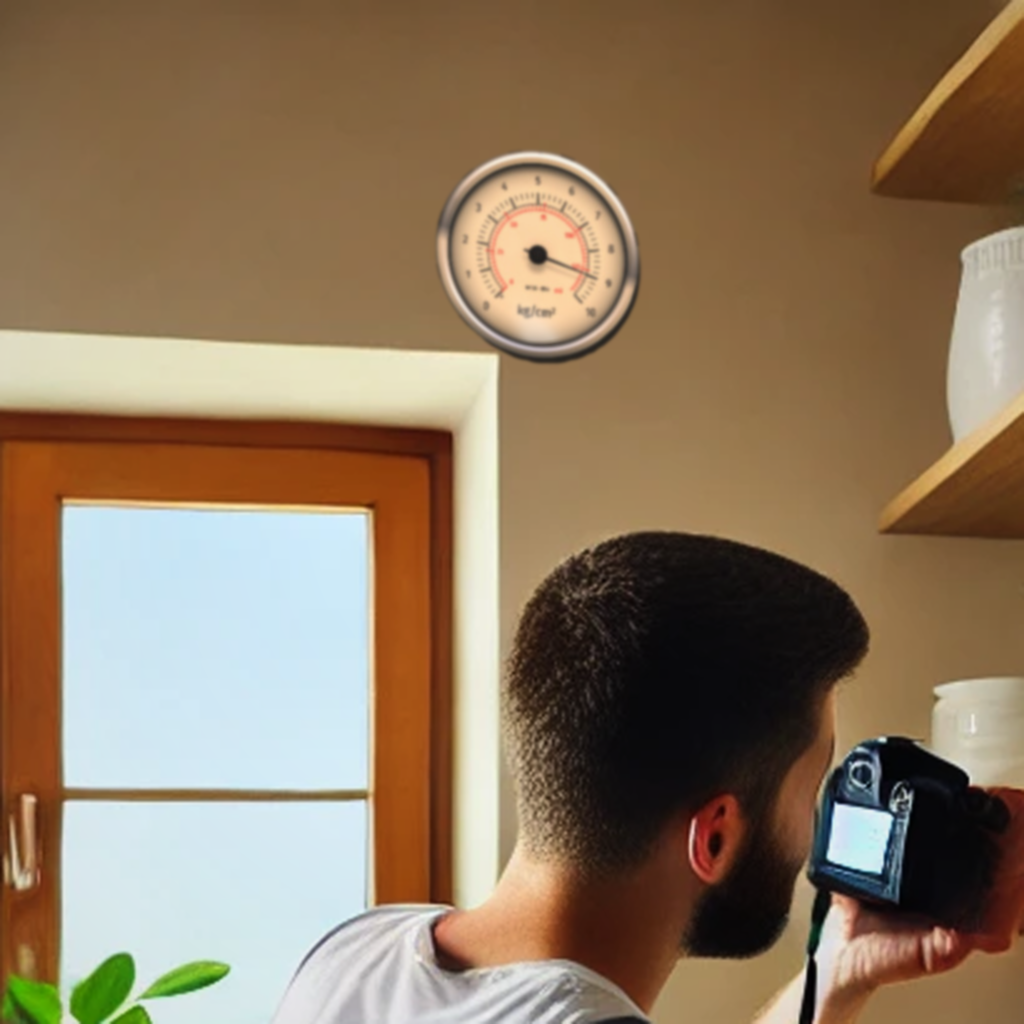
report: 9 (kg/cm²)
